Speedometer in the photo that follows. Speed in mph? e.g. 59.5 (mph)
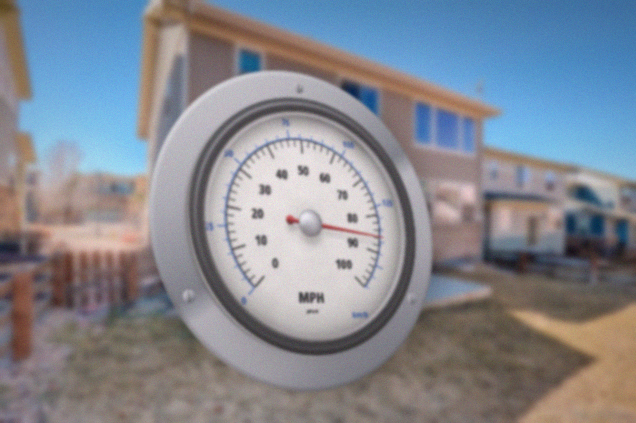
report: 86 (mph)
